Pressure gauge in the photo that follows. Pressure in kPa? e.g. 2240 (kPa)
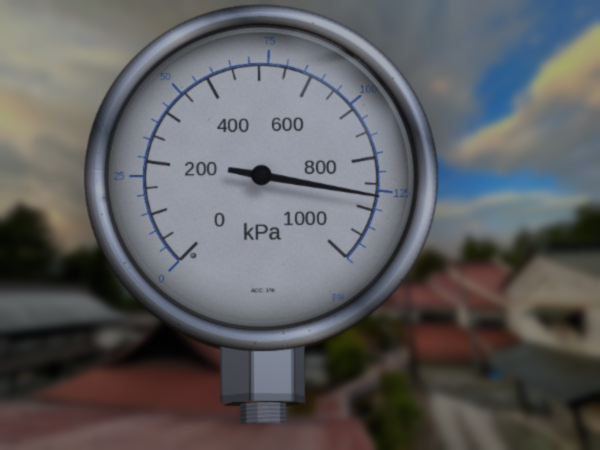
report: 875 (kPa)
